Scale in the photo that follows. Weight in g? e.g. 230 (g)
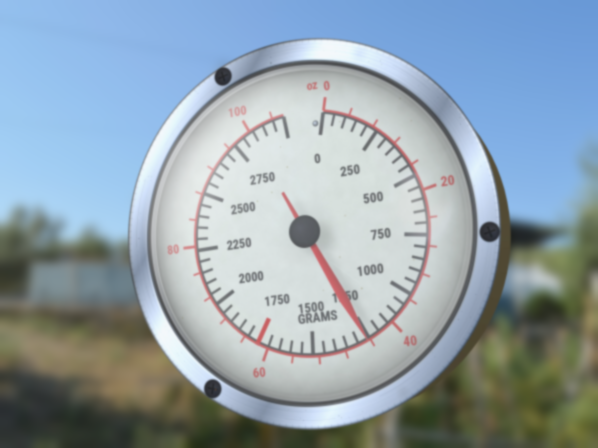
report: 1250 (g)
